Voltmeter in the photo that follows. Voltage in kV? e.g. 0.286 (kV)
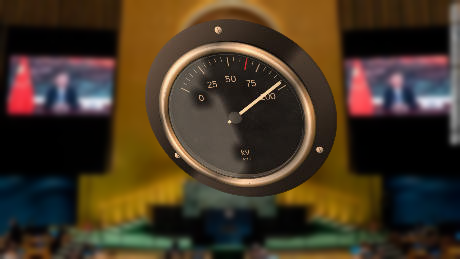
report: 95 (kV)
